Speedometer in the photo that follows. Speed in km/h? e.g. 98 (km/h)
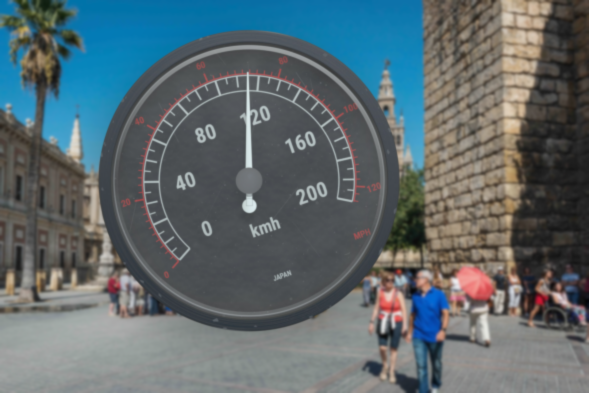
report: 115 (km/h)
